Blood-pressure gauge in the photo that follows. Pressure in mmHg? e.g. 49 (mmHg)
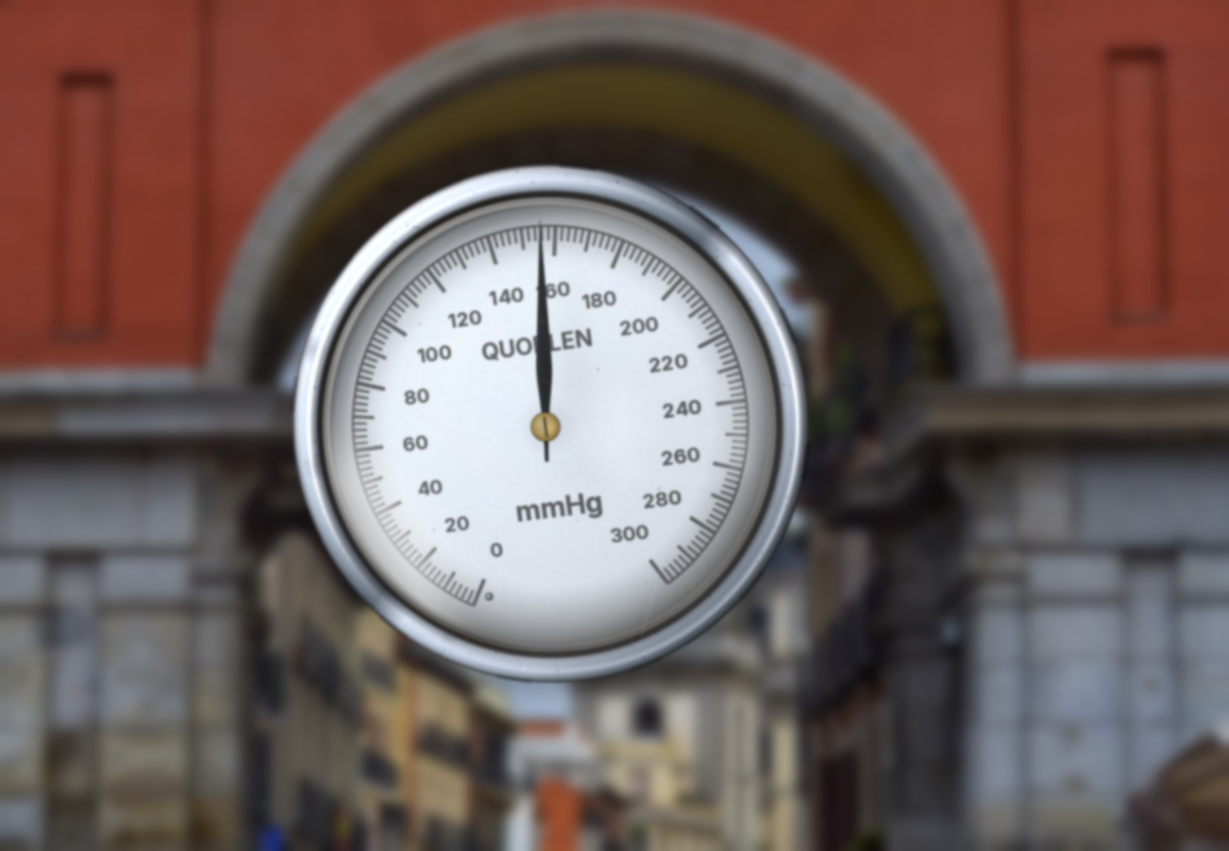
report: 156 (mmHg)
